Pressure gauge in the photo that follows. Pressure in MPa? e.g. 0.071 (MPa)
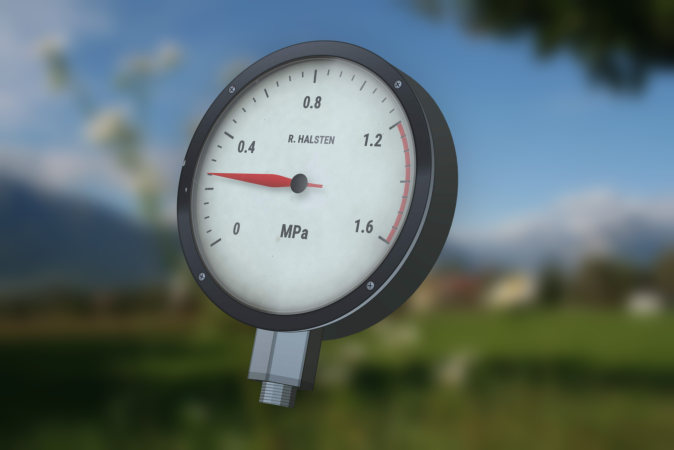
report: 0.25 (MPa)
